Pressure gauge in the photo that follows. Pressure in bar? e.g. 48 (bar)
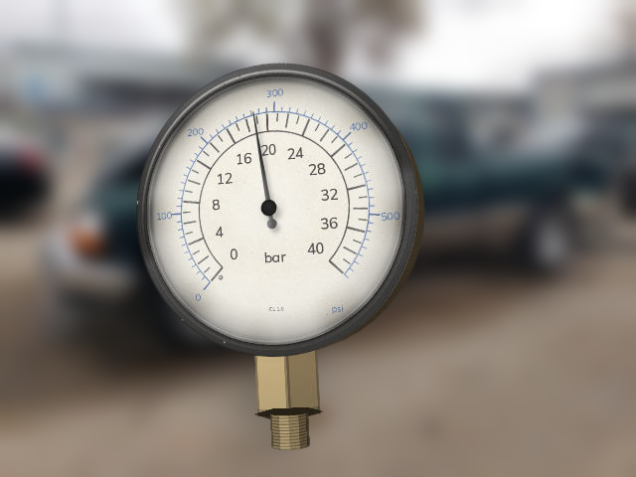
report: 19 (bar)
